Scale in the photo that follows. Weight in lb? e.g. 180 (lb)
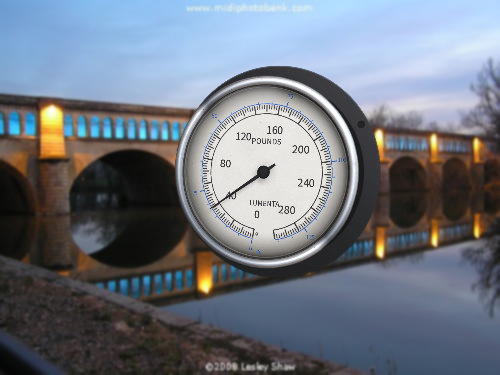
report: 40 (lb)
